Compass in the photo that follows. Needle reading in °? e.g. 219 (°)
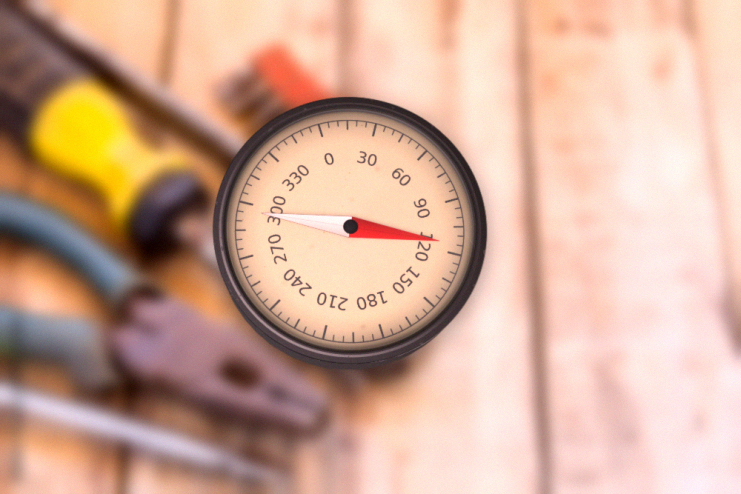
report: 115 (°)
